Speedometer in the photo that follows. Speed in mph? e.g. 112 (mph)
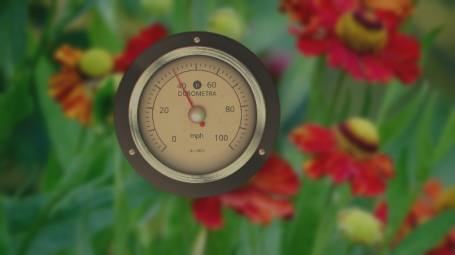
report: 40 (mph)
